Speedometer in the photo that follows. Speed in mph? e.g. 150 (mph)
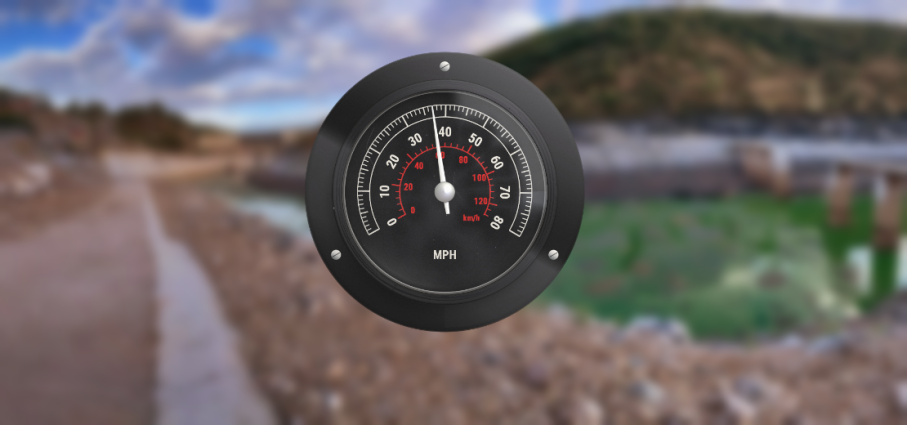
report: 37 (mph)
